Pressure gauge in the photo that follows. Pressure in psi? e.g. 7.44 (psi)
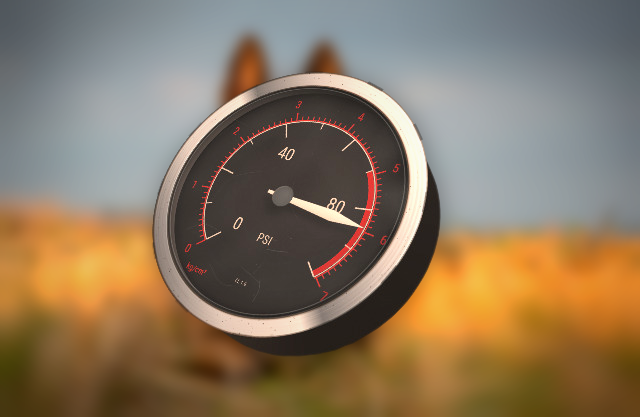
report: 85 (psi)
